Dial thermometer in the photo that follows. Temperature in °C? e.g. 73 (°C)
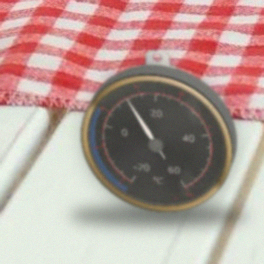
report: 12 (°C)
